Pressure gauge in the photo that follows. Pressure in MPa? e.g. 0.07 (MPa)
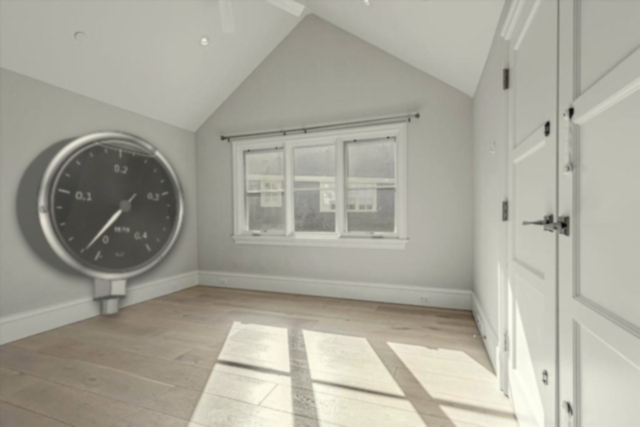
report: 0.02 (MPa)
